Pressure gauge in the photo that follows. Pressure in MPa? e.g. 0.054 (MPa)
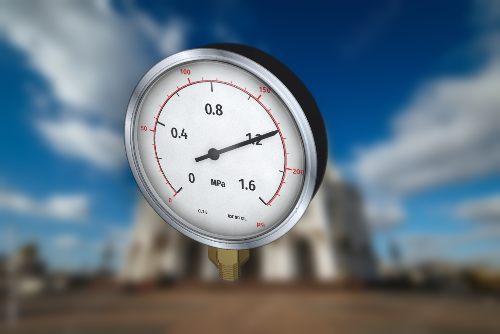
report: 1.2 (MPa)
